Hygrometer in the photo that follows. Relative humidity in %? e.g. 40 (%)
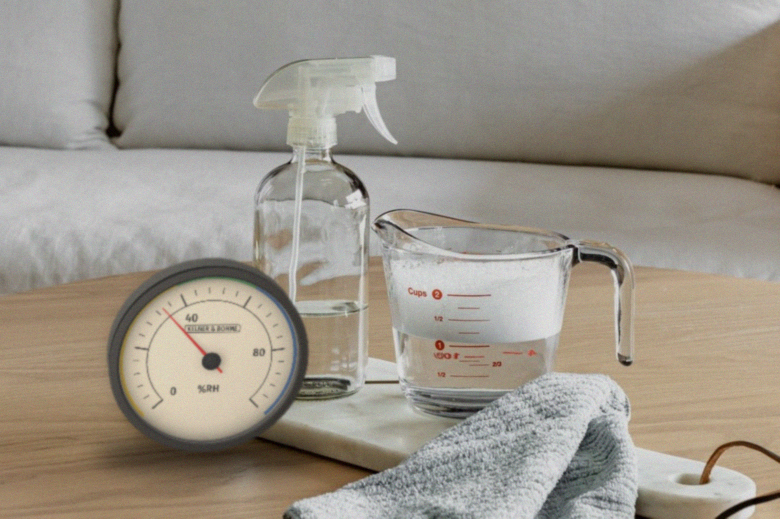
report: 34 (%)
